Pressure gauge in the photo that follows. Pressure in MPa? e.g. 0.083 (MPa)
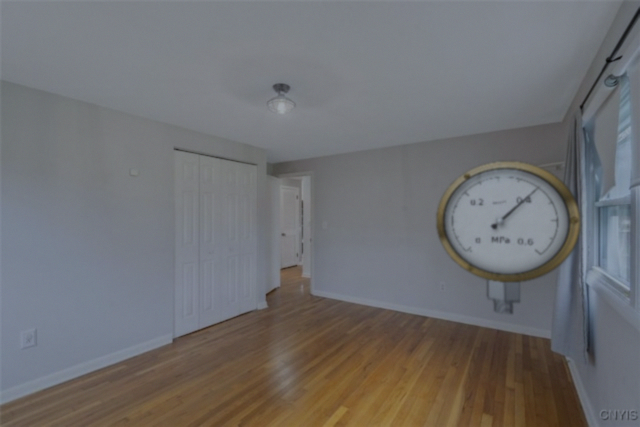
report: 0.4 (MPa)
